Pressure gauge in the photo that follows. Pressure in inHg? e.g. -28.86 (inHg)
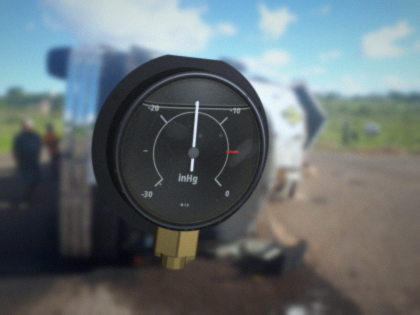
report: -15 (inHg)
